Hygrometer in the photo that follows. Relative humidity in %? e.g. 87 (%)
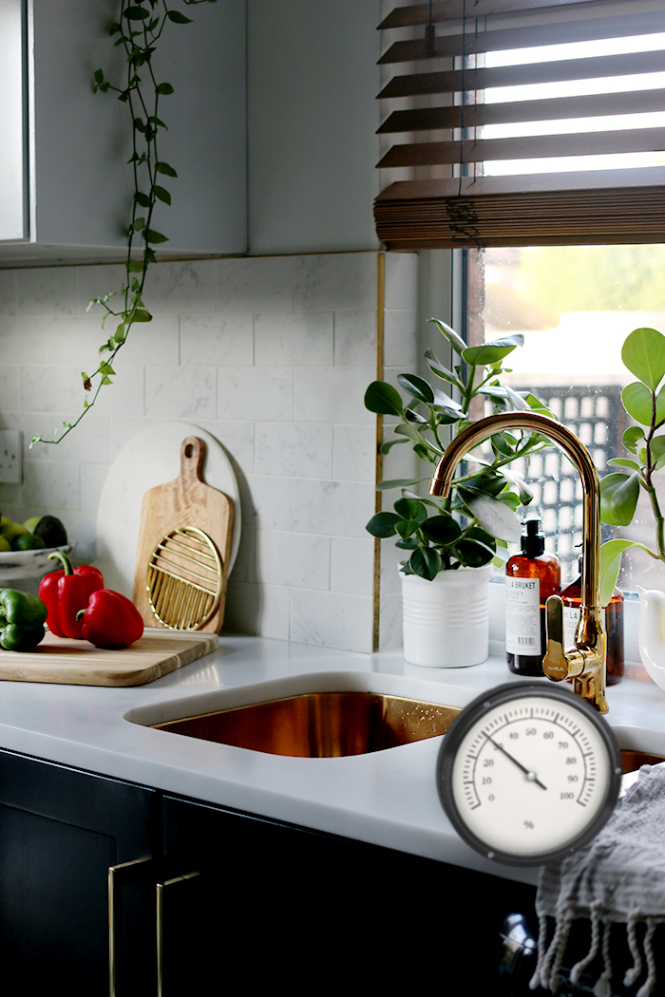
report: 30 (%)
